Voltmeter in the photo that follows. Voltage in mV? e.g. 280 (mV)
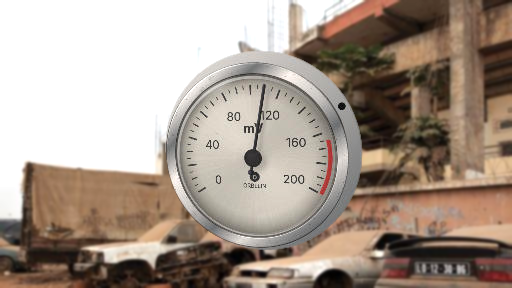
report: 110 (mV)
